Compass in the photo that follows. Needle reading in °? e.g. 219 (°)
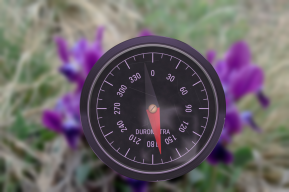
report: 170 (°)
